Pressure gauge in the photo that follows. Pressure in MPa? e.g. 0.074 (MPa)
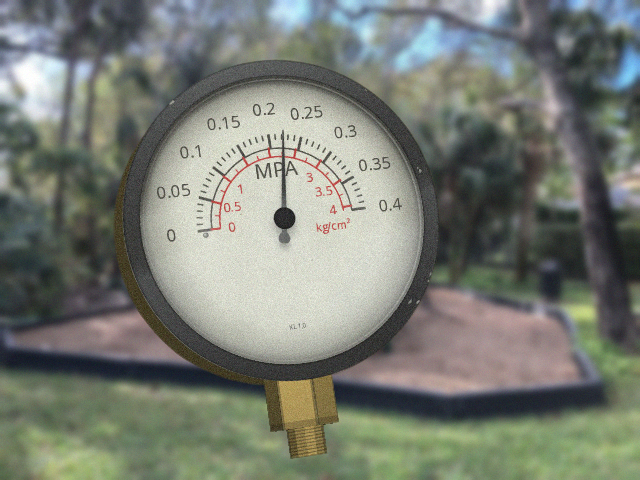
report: 0.22 (MPa)
